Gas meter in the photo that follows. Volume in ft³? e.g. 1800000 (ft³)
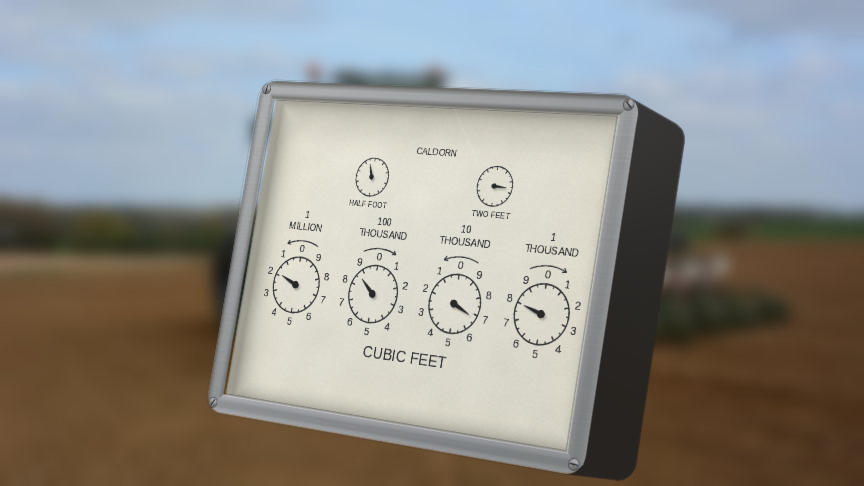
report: 186800 (ft³)
